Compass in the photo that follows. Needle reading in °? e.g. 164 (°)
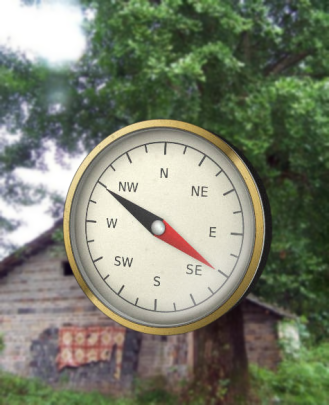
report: 120 (°)
